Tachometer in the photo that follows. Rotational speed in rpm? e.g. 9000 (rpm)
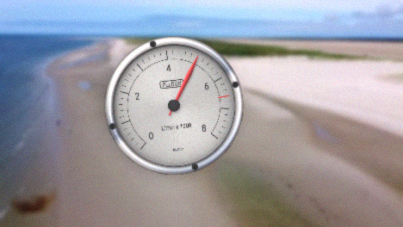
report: 5000 (rpm)
